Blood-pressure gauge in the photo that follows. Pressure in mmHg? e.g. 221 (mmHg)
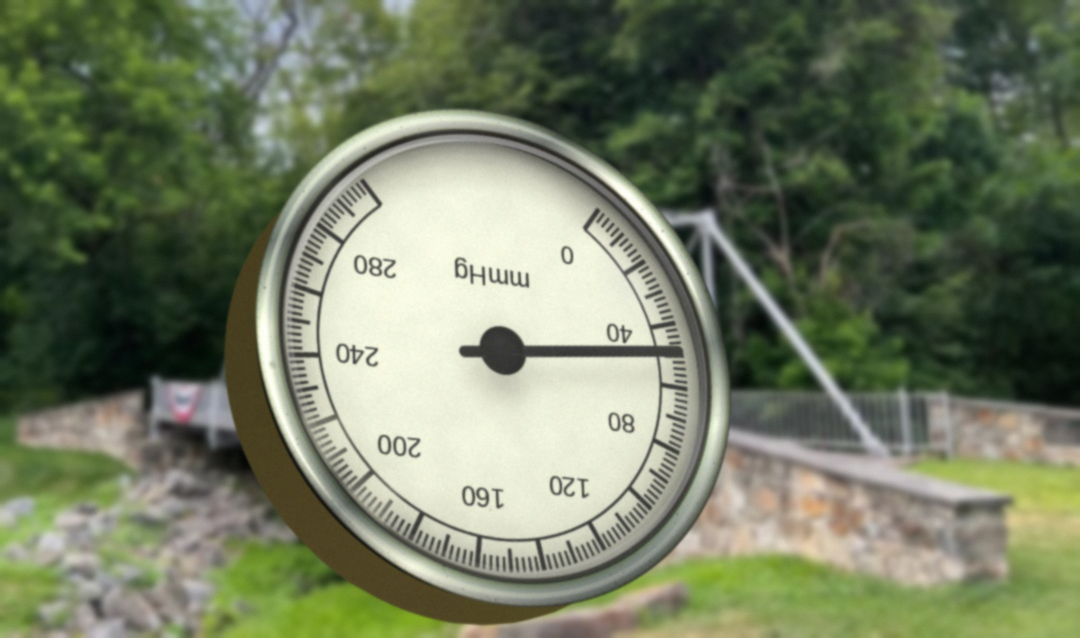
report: 50 (mmHg)
